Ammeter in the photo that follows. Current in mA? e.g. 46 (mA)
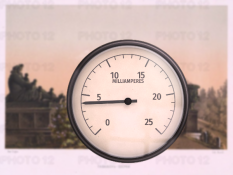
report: 4 (mA)
